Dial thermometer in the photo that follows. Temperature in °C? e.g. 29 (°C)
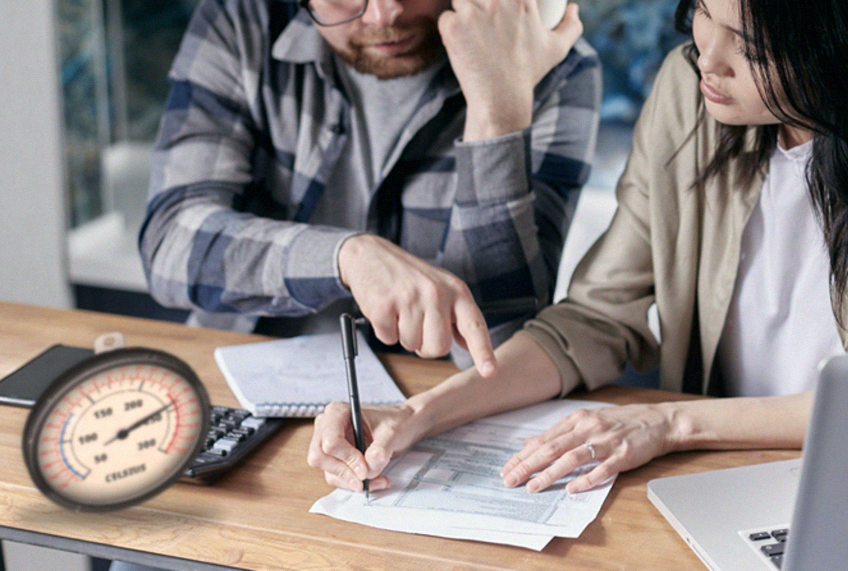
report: 240 (°C)
